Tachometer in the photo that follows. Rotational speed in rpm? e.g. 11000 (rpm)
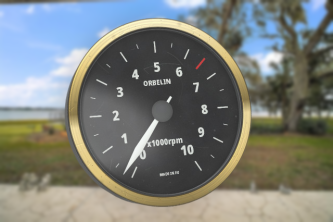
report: 250 (rpm)
